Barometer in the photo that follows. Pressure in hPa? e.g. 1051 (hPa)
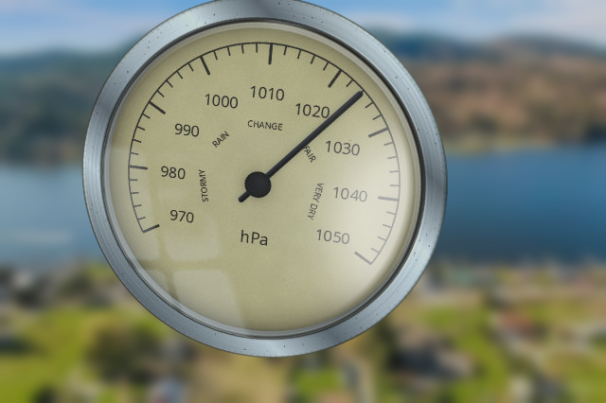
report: 1024 (hPa)
